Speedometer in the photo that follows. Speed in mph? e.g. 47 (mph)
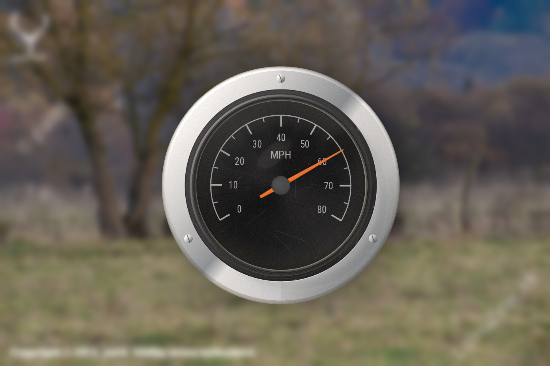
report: 60 (mph)
